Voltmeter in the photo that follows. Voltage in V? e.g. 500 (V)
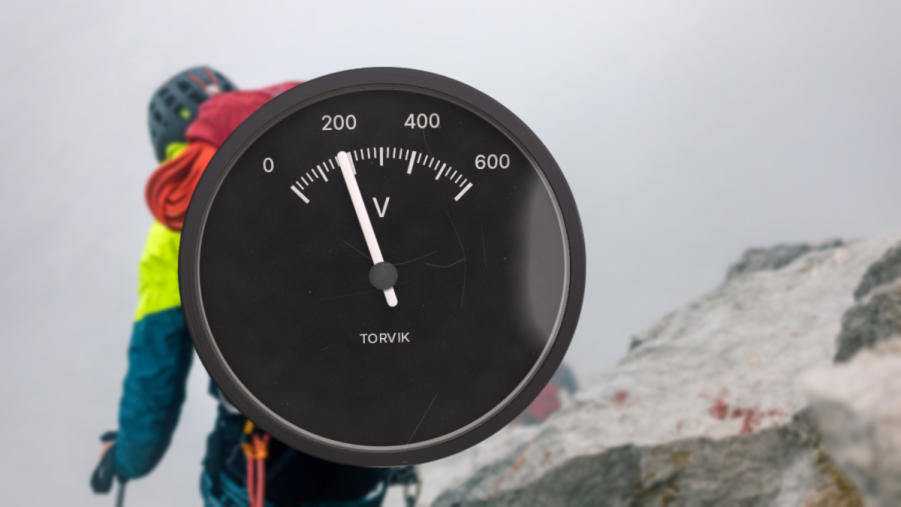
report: 180 (V)
